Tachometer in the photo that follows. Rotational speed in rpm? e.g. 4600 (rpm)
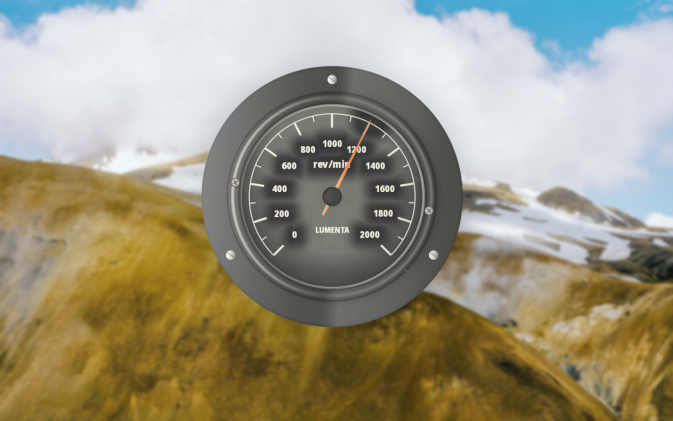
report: 1200 (rpm)
